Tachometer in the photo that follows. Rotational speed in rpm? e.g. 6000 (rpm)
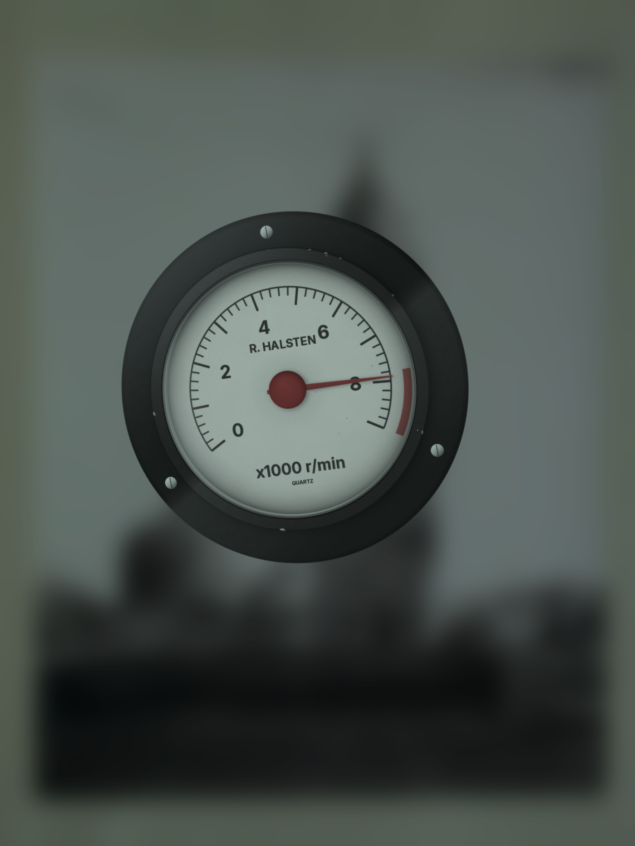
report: 7900 (rpm)
